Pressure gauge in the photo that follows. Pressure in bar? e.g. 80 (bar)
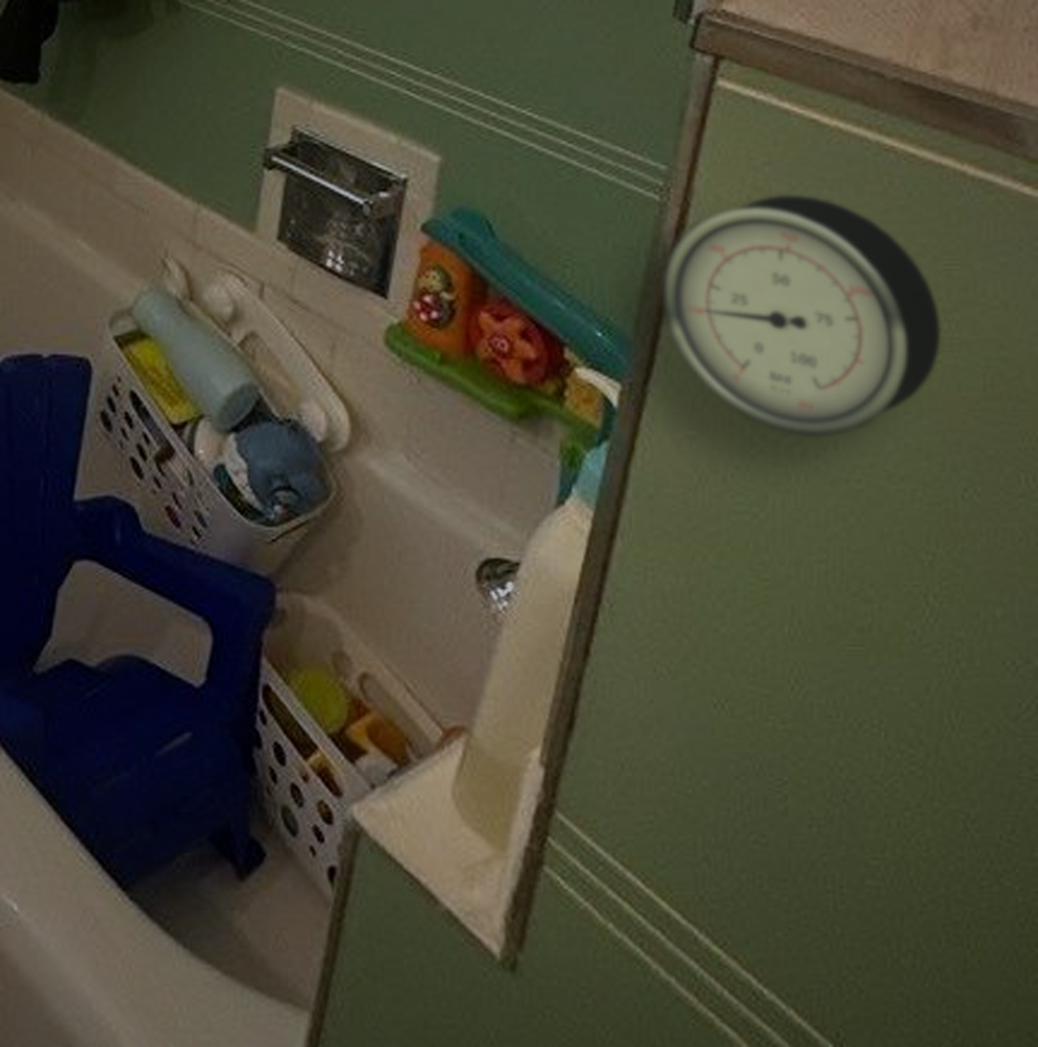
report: 17.5 (bar)
